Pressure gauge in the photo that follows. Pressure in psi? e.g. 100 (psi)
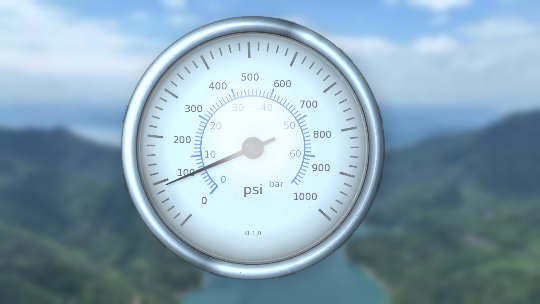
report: 90 (psi)
